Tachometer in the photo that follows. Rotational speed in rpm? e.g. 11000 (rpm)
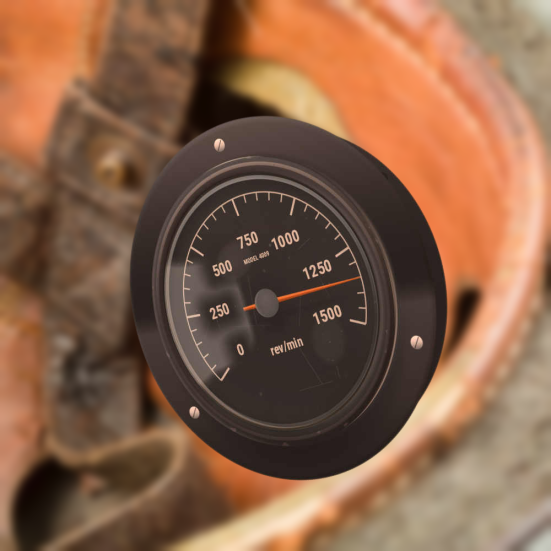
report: 1350 (rpm)
